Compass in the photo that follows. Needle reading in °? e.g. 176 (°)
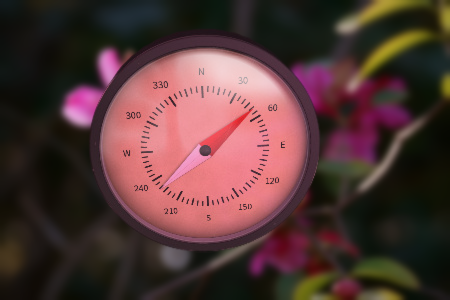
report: 50 (°)
